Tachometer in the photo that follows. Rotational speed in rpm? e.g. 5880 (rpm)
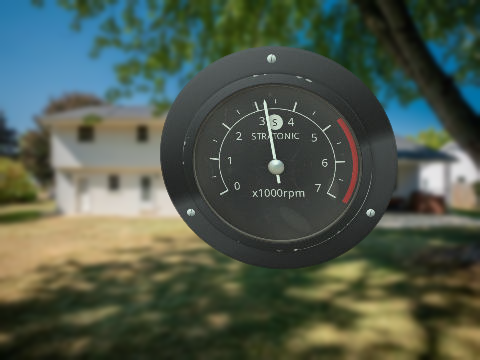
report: 3250 (rpm)
